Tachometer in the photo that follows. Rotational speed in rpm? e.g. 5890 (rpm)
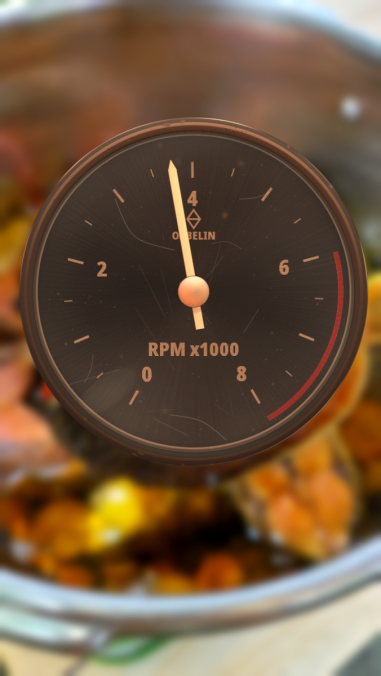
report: 3750 (rpm)
